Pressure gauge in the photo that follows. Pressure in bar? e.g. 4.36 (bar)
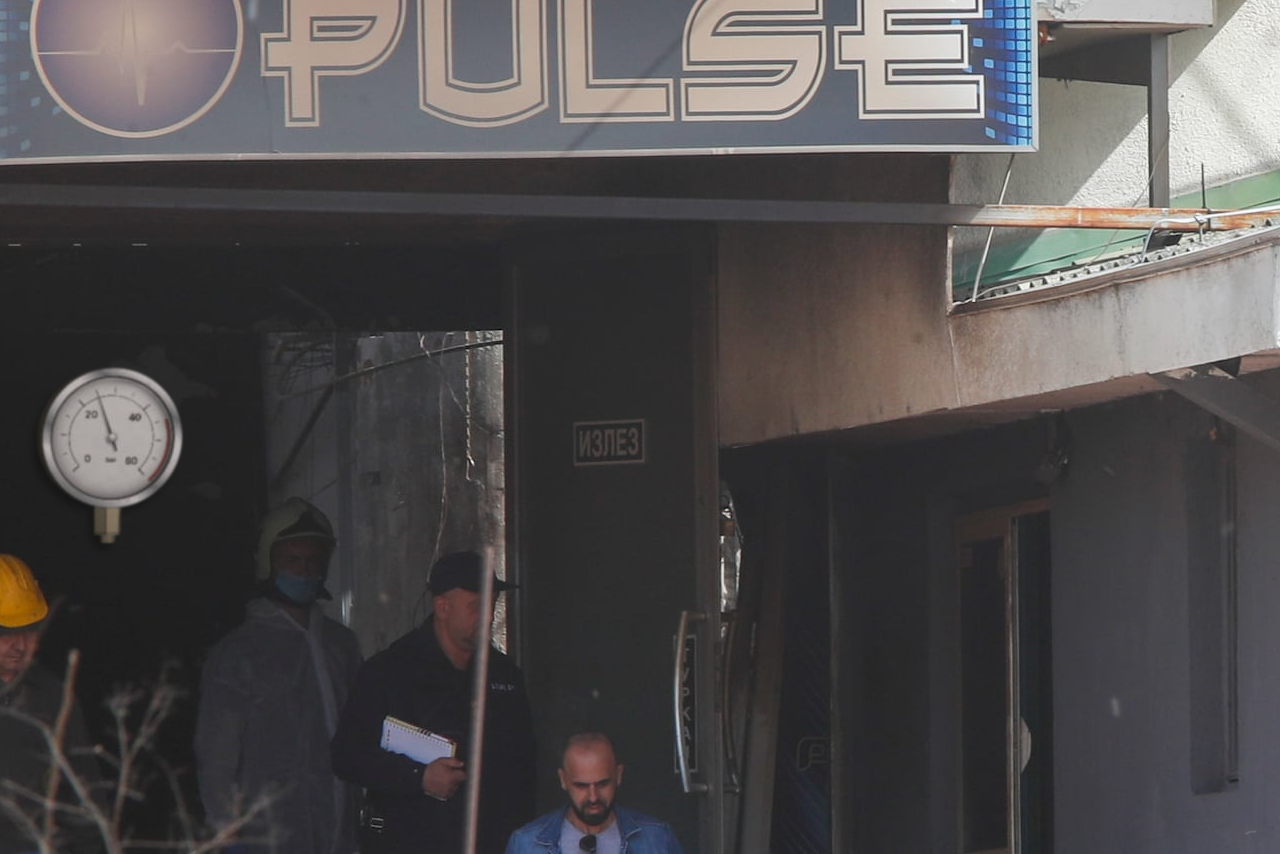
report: 25 (bar)
